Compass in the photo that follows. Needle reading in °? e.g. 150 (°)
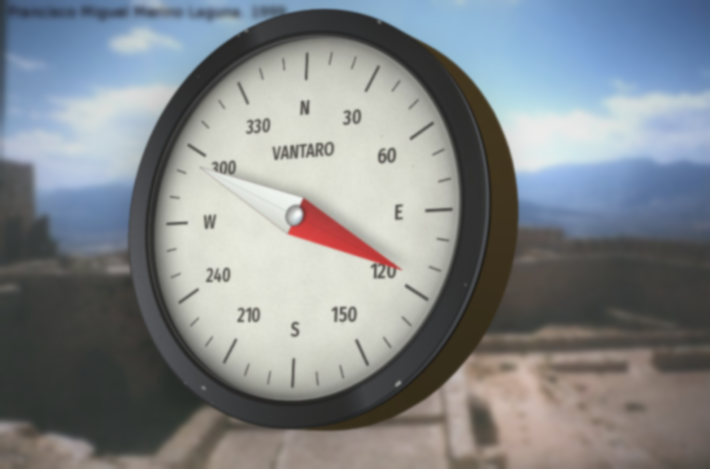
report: 115 (°)
